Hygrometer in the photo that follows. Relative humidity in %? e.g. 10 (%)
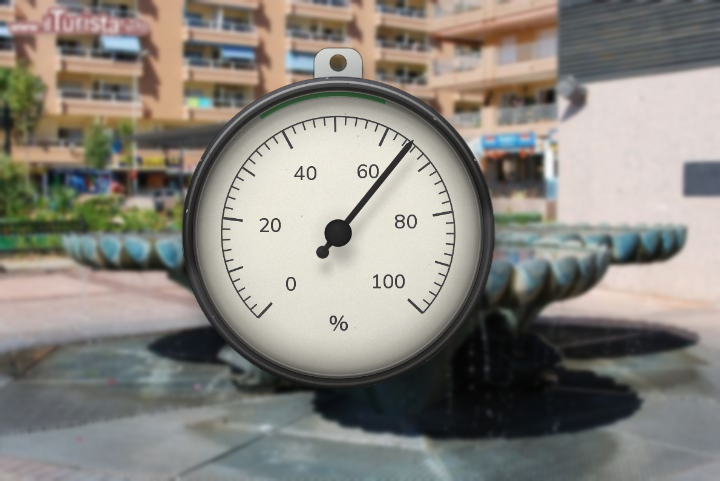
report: 65 (%)
